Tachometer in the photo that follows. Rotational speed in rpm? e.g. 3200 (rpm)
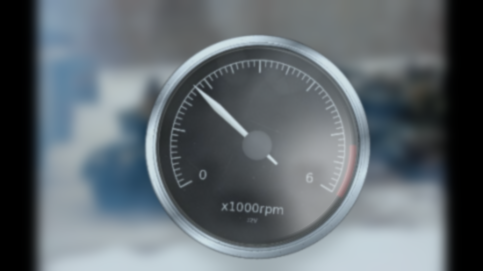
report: 1800 (rpm)
